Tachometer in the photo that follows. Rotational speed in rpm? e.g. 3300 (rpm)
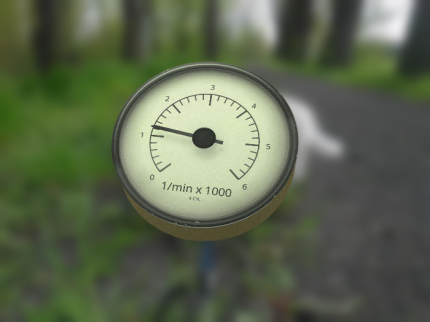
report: 1200 (rpm)
